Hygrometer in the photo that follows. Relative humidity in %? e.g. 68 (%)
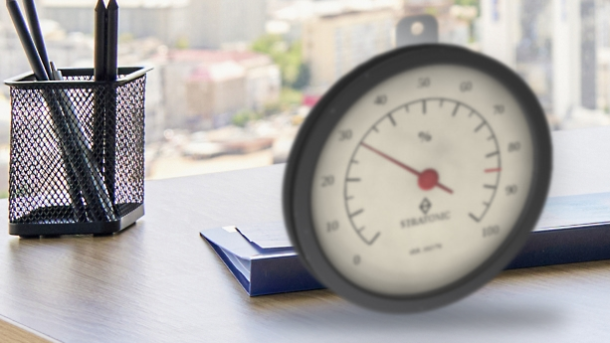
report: 30 (%)
